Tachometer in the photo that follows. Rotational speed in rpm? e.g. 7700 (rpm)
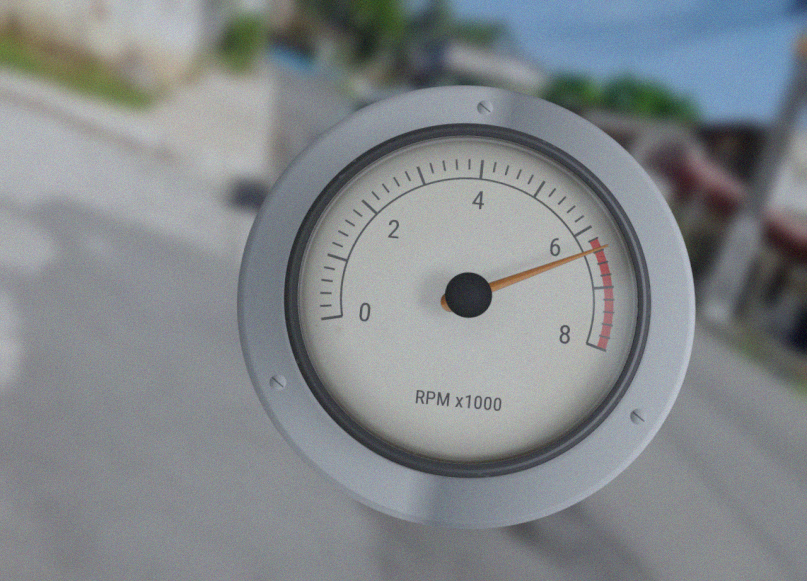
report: 6400 (rpm)
